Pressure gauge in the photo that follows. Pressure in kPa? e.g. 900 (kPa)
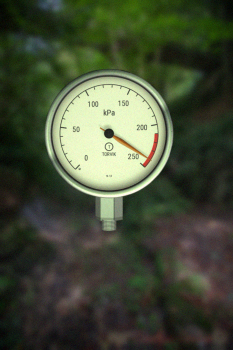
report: 240 (kPa)
